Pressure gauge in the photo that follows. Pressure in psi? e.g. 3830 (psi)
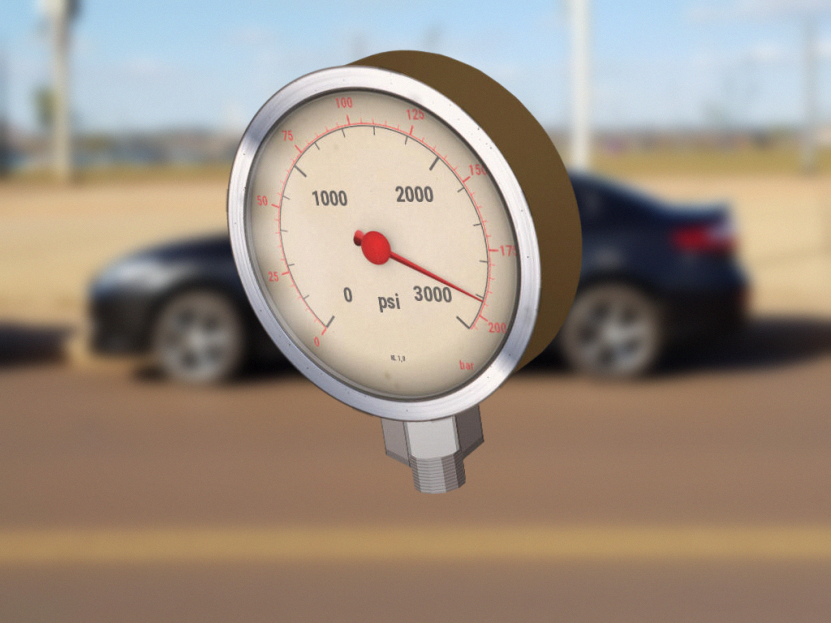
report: 2800 (psi)
